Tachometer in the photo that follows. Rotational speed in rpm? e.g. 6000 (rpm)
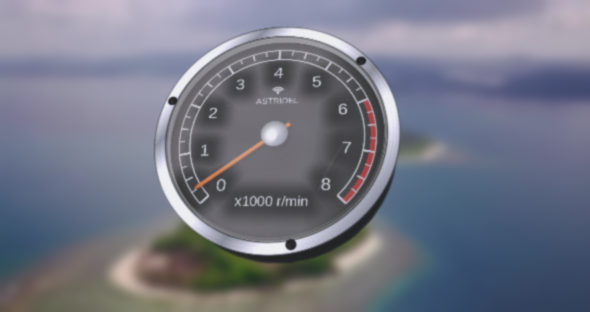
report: 250 (rpm)
